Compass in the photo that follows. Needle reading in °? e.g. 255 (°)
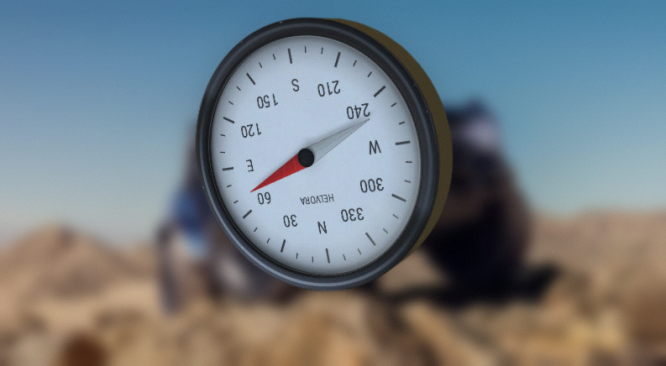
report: 70 (°)
